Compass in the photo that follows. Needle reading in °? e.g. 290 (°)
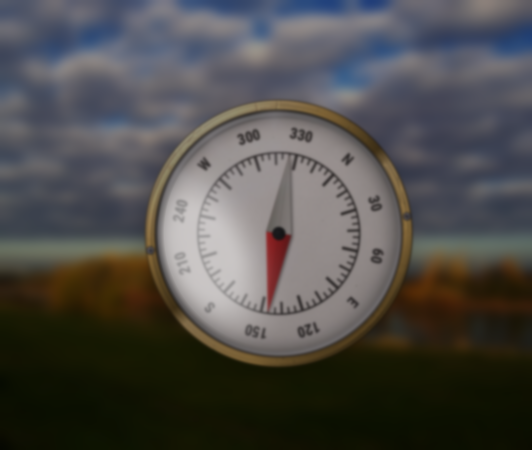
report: 145 (°)
